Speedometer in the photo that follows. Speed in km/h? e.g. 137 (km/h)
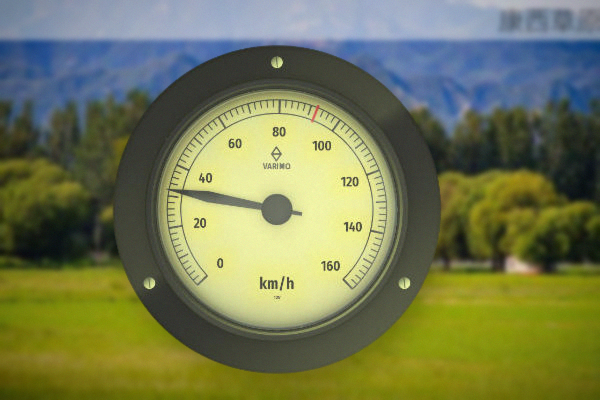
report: 32 (km/h)
